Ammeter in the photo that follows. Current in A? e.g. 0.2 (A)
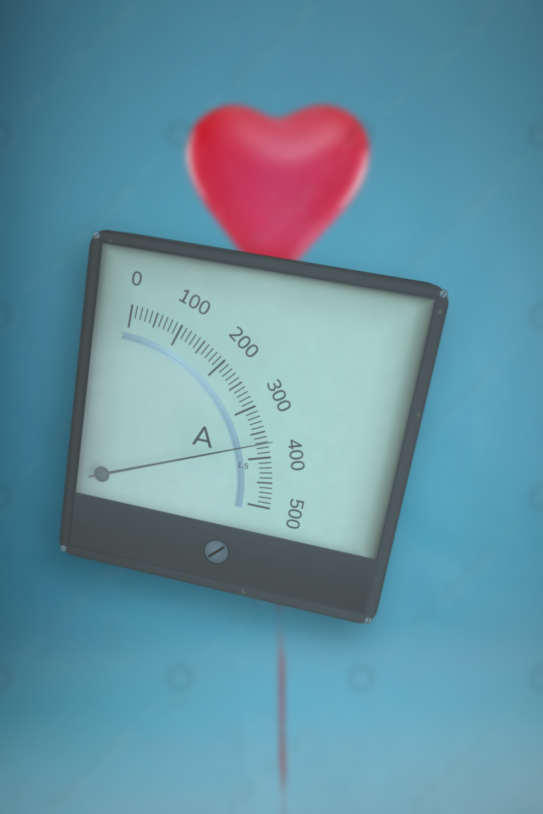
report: 370 (A)
